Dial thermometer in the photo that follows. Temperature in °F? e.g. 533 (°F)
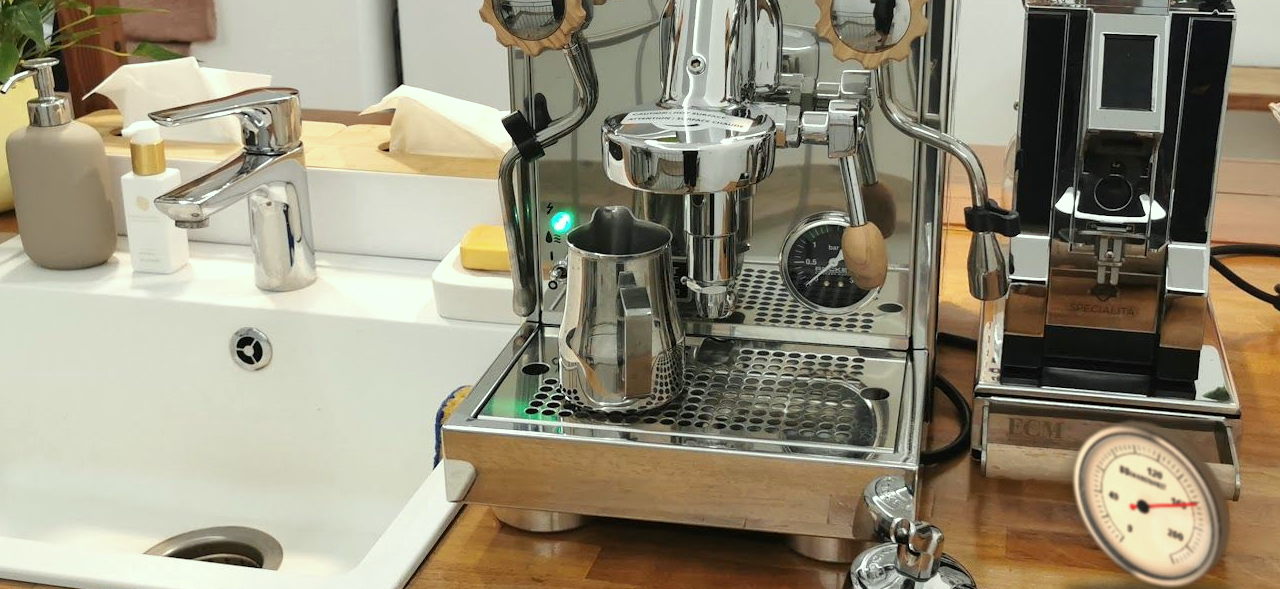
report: 160 (°F)
